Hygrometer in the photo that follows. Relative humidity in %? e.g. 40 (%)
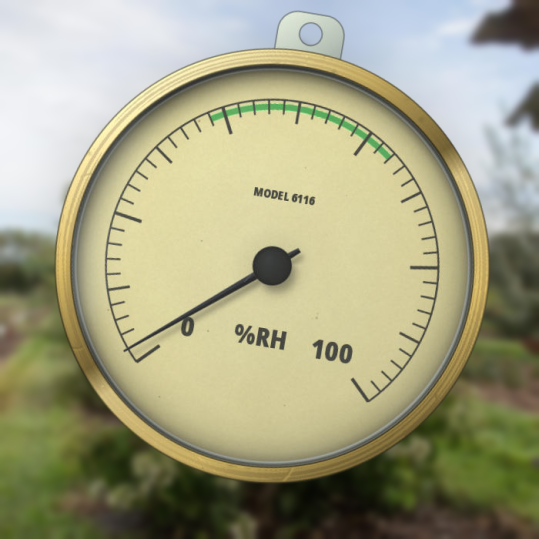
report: 2 (%)
